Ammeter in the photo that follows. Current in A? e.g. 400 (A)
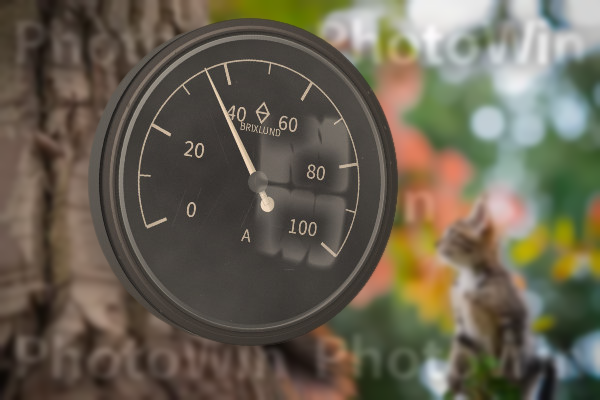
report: 35 (A)
